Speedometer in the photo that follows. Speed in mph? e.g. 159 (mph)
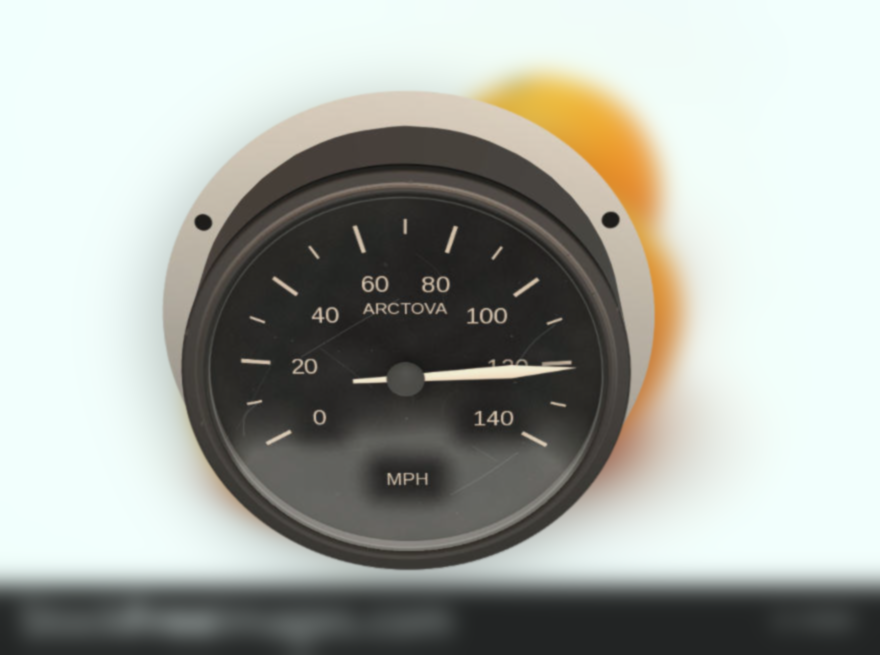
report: 120 (mph)
